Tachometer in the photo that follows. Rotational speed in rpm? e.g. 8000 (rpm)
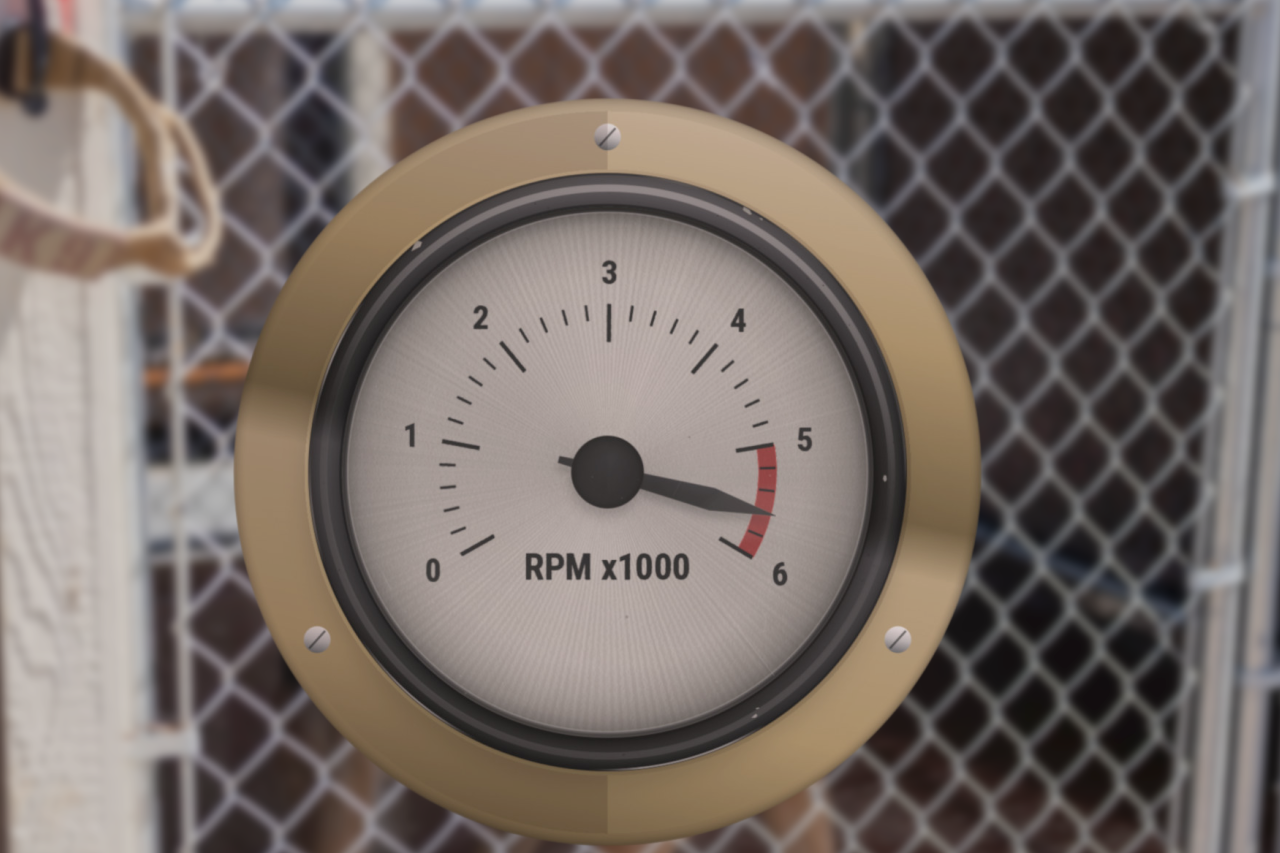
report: 5600 (rpm)
